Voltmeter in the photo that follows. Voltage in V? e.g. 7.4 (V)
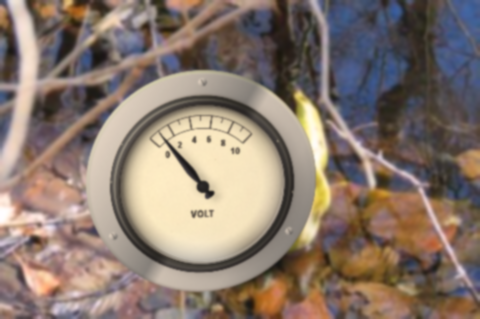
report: 1 (V)
